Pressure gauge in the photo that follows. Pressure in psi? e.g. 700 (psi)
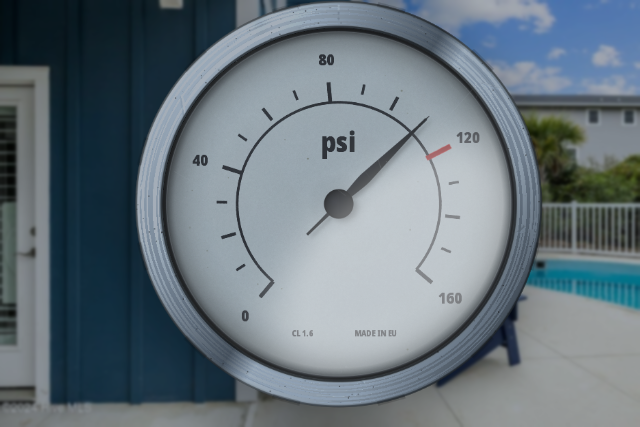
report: 110 (psi)
